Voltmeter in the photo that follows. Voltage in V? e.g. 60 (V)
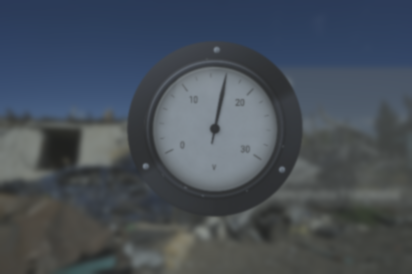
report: 16 (V)
